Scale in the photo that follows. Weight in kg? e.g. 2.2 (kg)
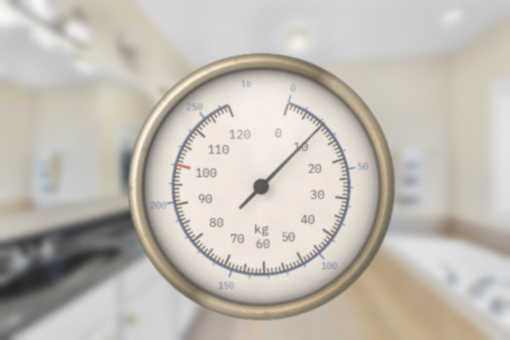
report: 10 (kg)
